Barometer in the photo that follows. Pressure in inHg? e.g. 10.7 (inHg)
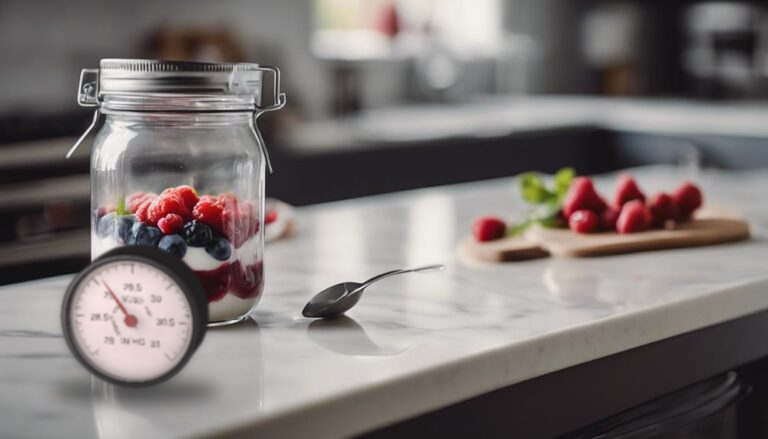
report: 29.1 (inHg)
